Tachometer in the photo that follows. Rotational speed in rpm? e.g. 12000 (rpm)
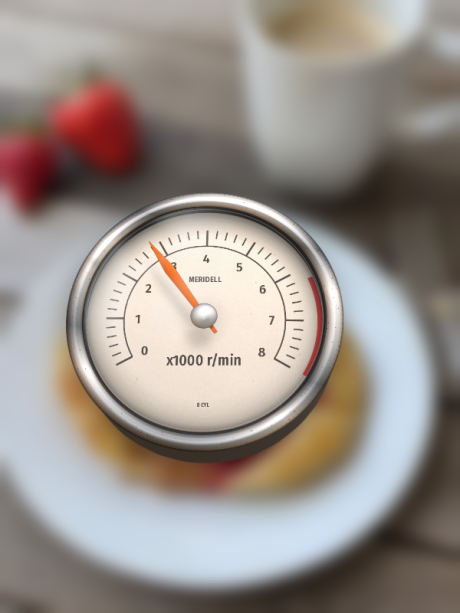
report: 2800 (rpm)
